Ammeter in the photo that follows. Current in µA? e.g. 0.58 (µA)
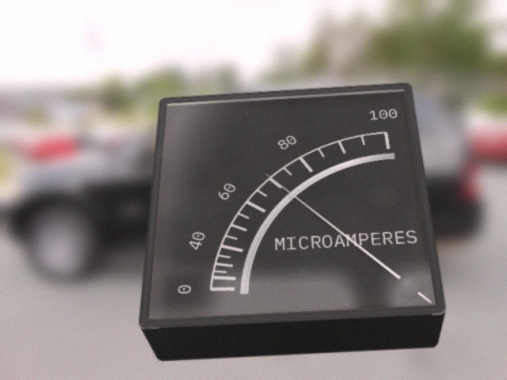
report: 70 (µA)
